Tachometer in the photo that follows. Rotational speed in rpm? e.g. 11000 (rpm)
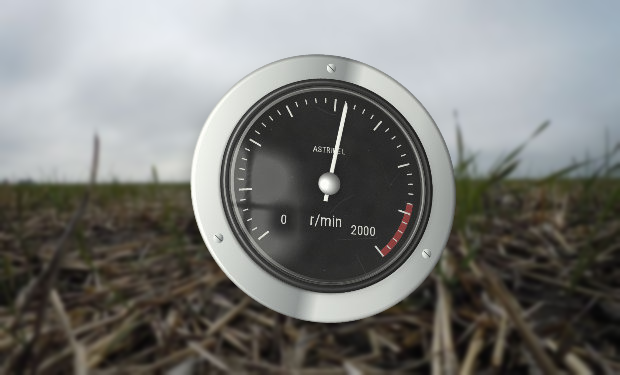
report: 1050 (rpm)
